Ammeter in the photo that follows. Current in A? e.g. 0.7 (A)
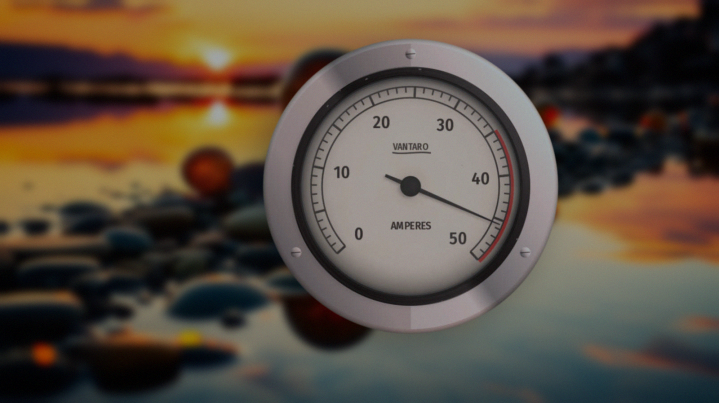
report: 45.5 (A)
